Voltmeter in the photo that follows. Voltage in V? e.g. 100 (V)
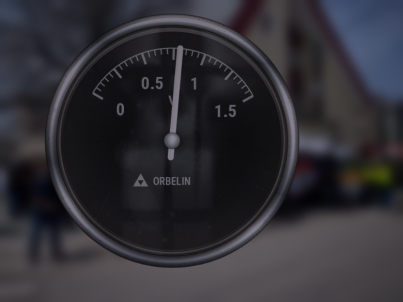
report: 0.8 (V)
